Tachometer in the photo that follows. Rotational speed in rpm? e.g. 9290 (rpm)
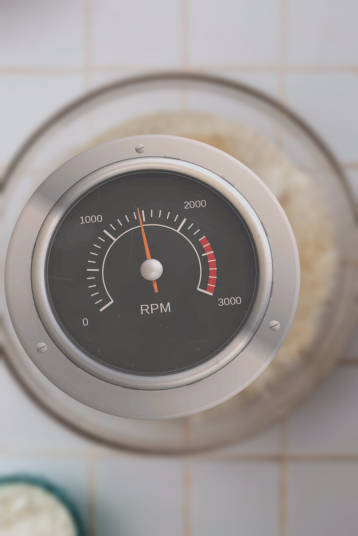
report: 1450 (rpm)
